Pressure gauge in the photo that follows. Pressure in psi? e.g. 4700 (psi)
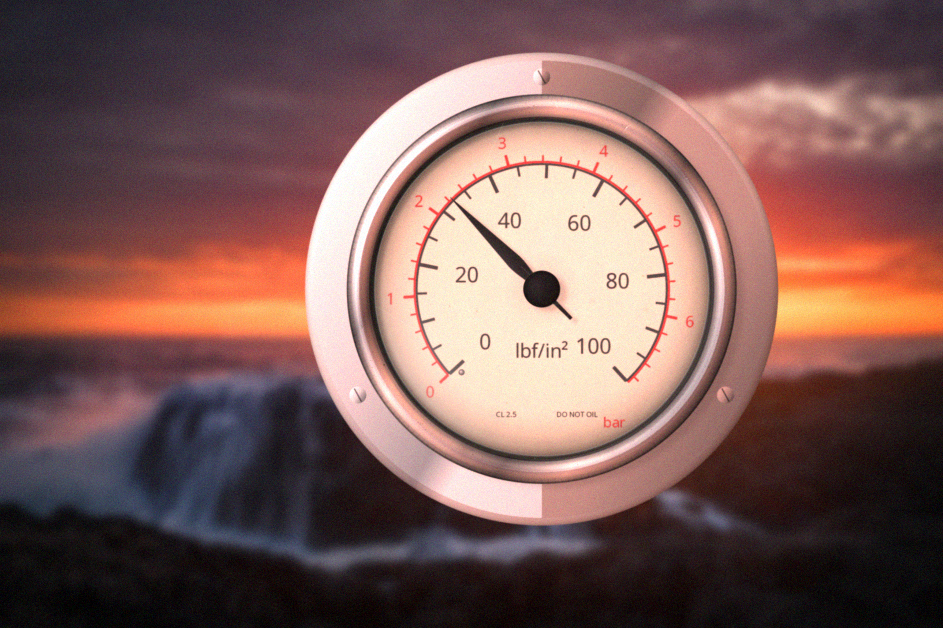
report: 32.5 (psi)
